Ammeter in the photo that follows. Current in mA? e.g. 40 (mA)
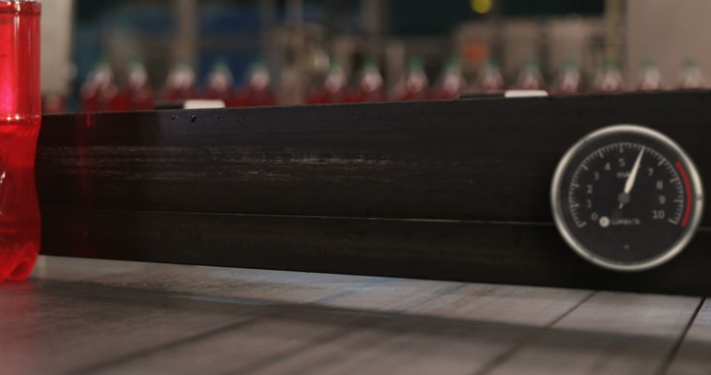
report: 6 (mA)
